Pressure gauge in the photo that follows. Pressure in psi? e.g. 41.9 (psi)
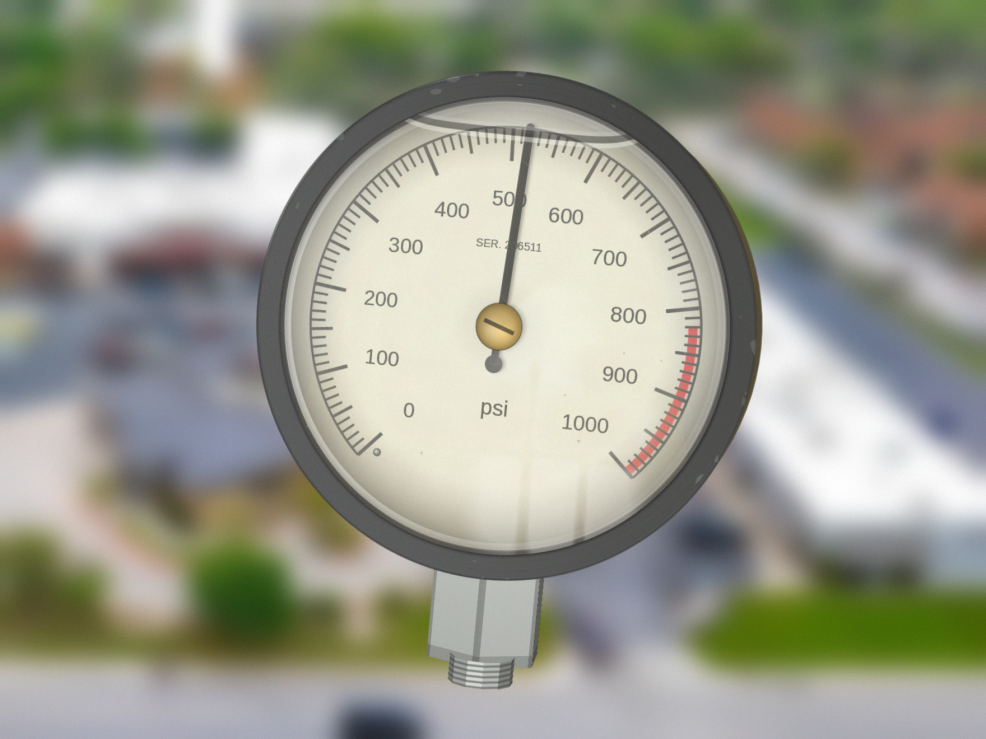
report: 520 (psi)
